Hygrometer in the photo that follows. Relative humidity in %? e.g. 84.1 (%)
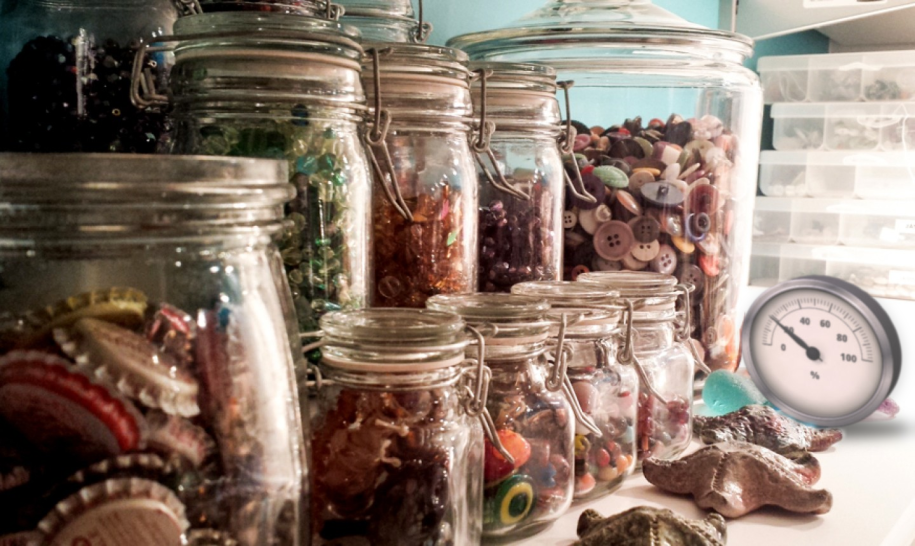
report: 20 (%)
